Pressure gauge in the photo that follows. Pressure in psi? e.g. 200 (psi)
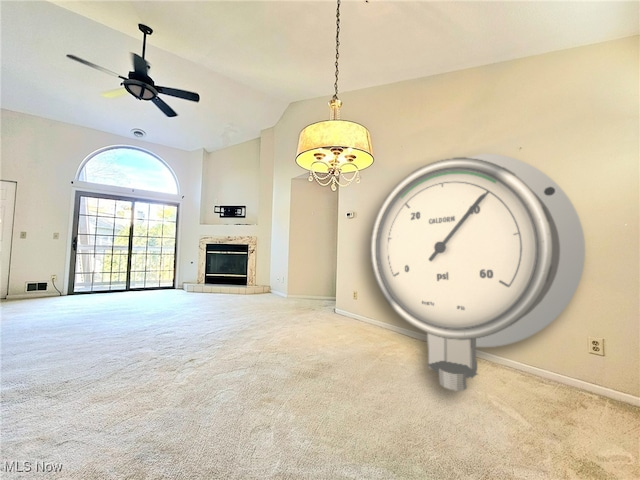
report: 40 (psi)
